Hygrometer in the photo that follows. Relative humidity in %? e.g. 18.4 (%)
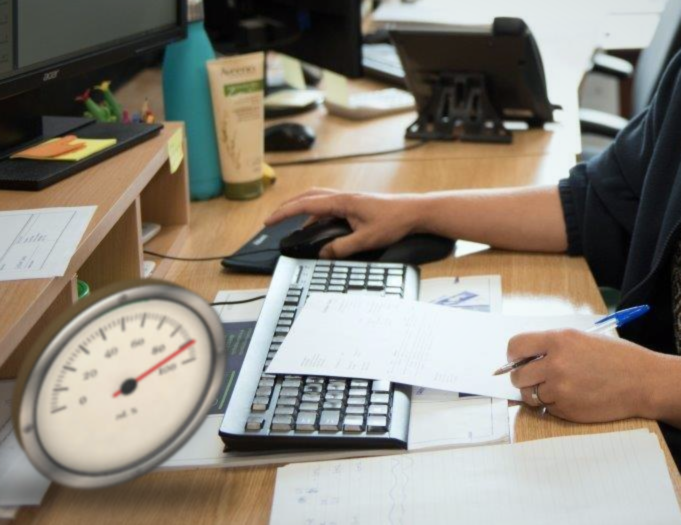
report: 90 (%)
